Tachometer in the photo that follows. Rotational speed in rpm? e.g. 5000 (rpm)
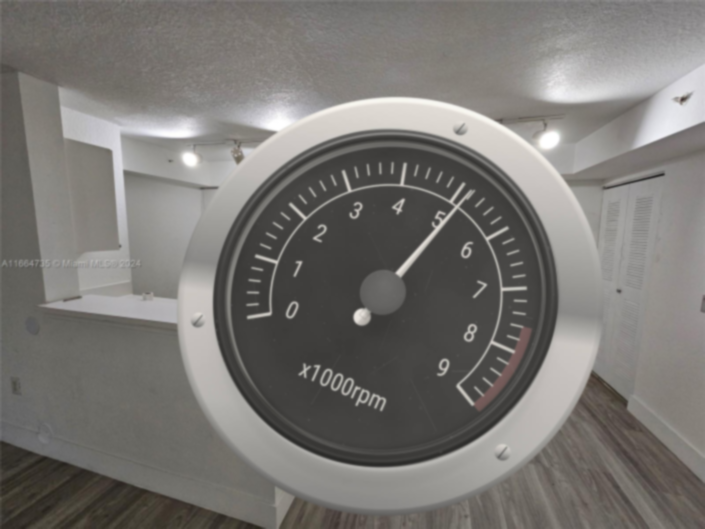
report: 5200 (rpm)
